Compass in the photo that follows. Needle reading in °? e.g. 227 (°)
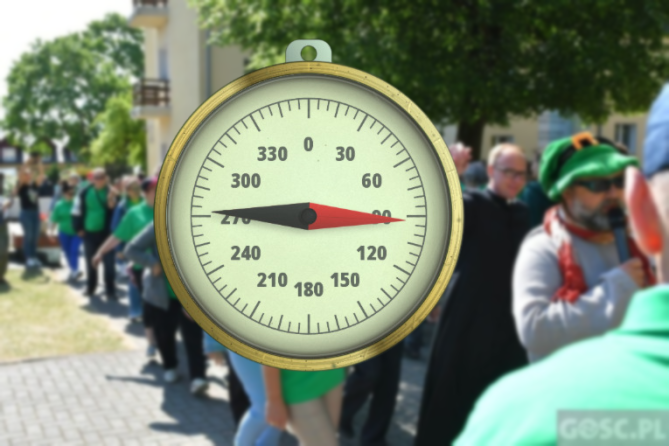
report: 92.5 (°)
